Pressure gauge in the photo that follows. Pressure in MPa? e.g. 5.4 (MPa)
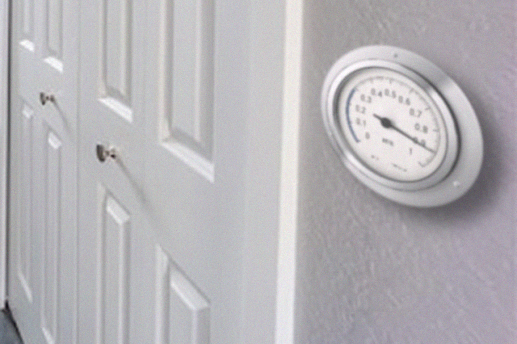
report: 0.9 (MPa)
